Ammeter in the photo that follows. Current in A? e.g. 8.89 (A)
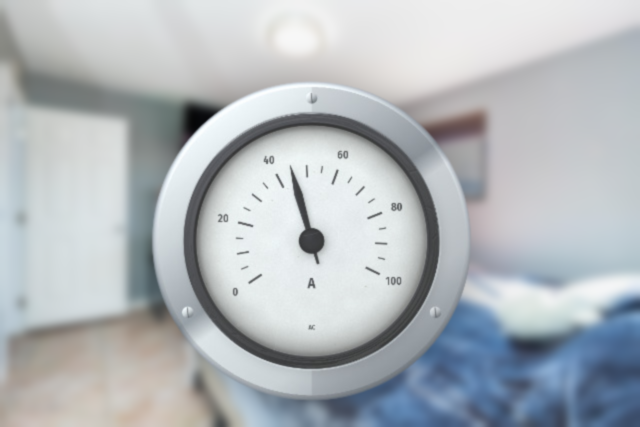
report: 45 (A)
